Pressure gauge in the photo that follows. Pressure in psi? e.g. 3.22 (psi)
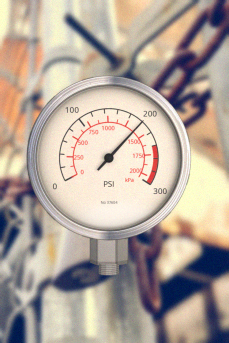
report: 200 (psi)
